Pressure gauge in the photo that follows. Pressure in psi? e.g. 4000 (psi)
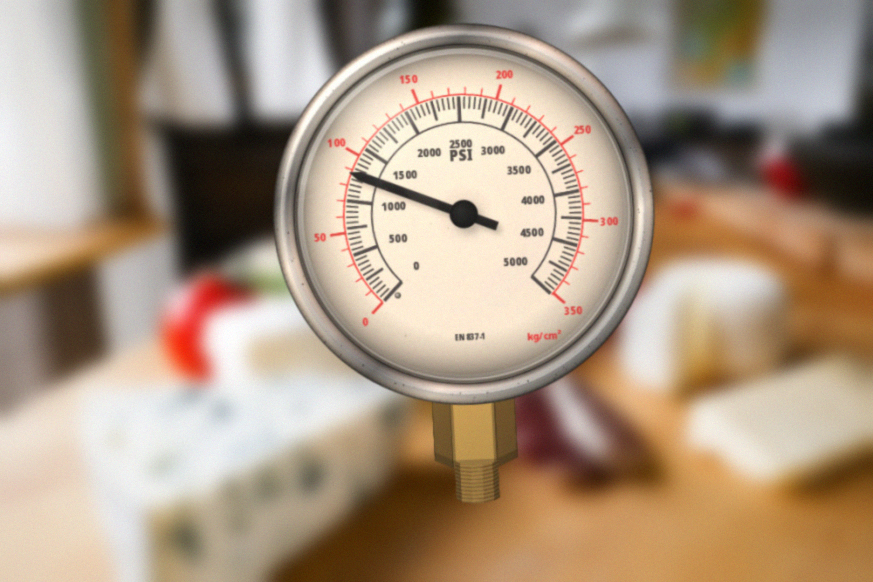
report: 1250 (psi)
